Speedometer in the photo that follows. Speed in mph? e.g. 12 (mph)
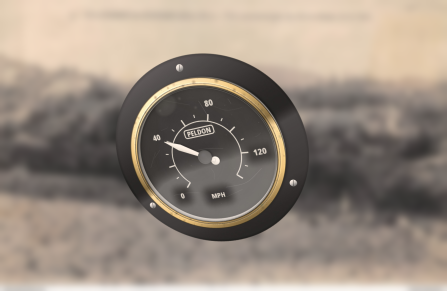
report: 40 (mph)
